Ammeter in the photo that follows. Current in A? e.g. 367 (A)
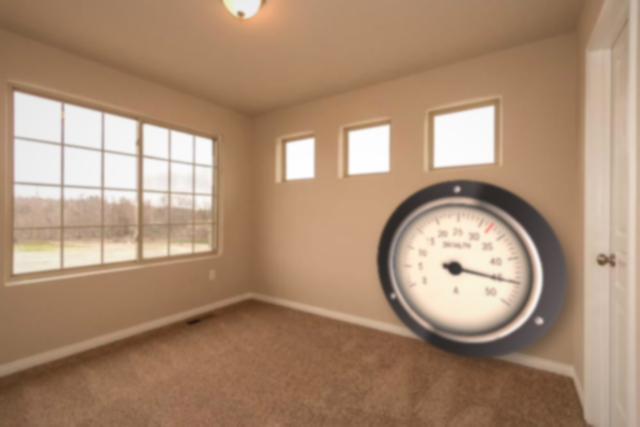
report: 45 (A)
